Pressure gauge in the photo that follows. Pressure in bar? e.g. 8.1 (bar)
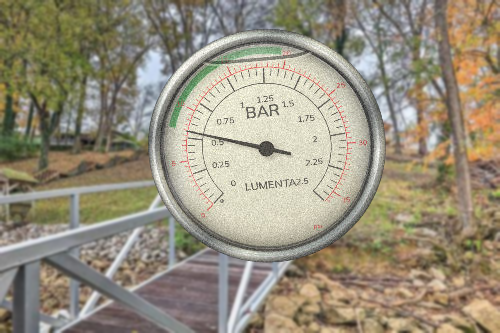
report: 0.55 (bar)
